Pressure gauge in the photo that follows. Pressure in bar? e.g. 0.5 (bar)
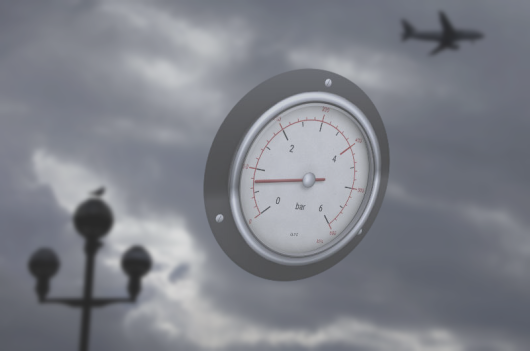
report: 0.75 (bar)
